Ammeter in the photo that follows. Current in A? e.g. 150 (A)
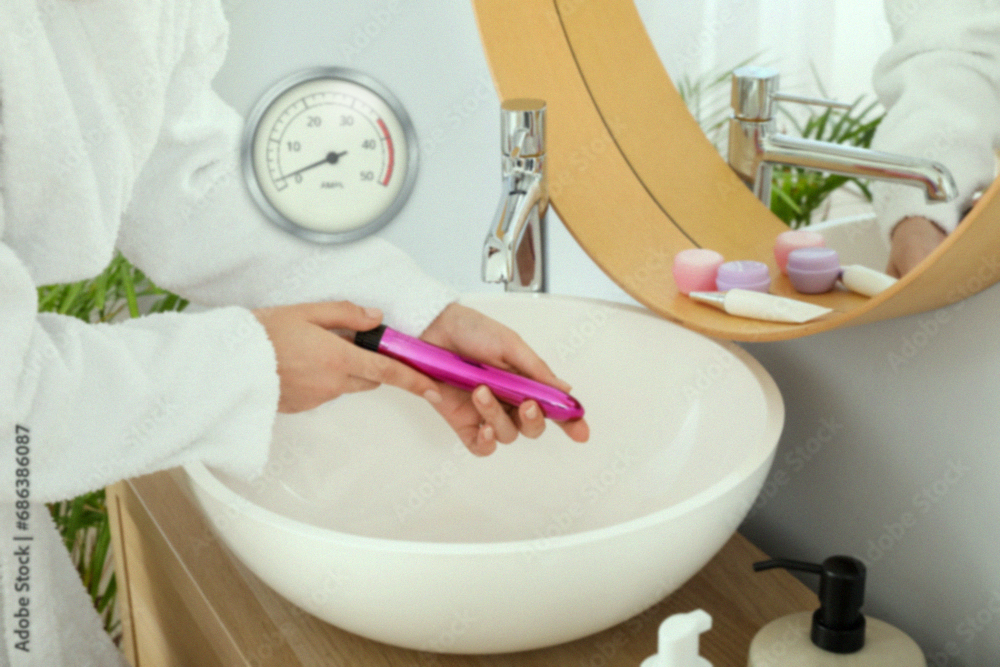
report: 2 (A)
